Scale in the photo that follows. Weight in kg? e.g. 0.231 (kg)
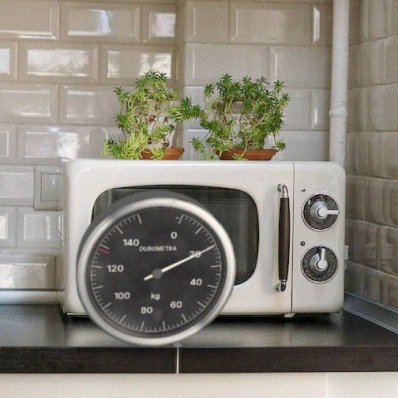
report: 20 (kg)
